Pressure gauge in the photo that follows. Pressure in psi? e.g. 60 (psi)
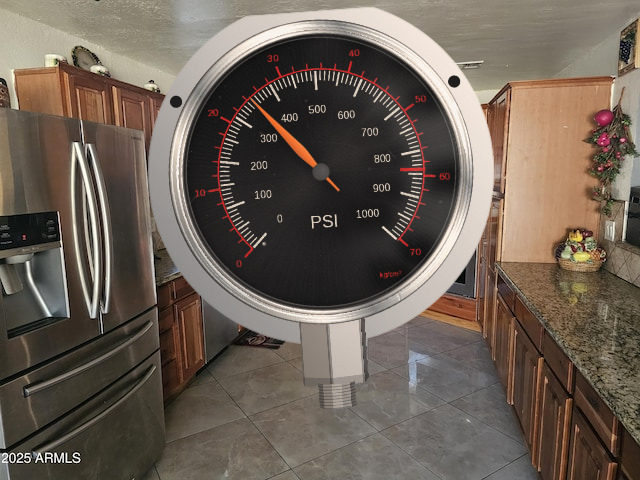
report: 350 (psi)
